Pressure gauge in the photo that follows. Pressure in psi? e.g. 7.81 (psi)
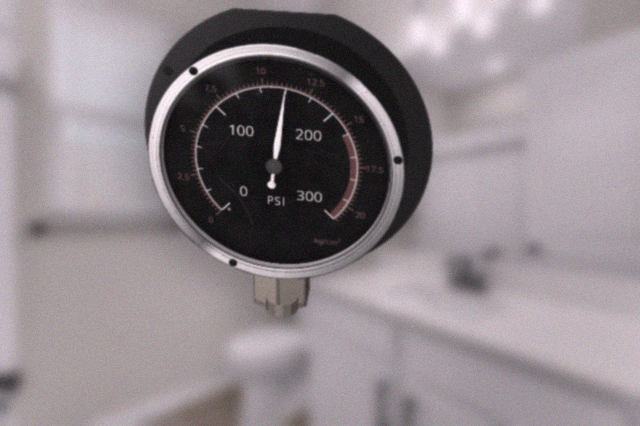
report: 160 (psi)
